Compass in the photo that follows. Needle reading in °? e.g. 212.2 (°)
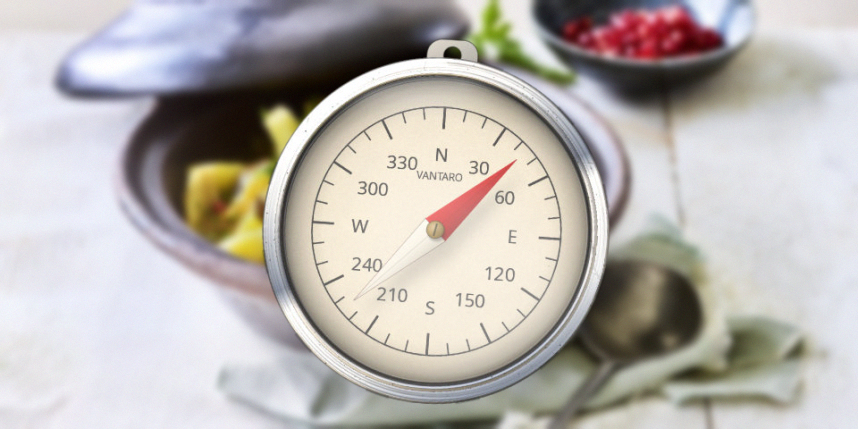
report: 45 (°)
